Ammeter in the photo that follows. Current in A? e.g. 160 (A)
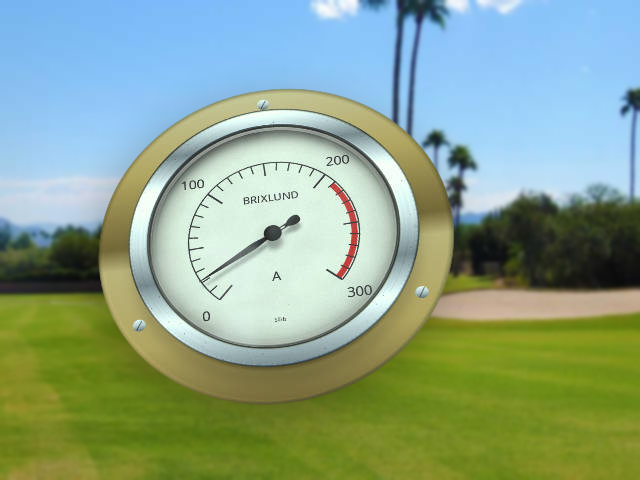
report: 20 (A)
